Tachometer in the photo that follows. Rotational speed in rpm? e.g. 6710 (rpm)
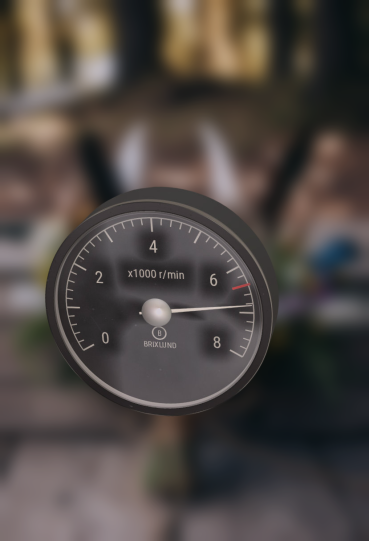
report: 6800 (rpm)
